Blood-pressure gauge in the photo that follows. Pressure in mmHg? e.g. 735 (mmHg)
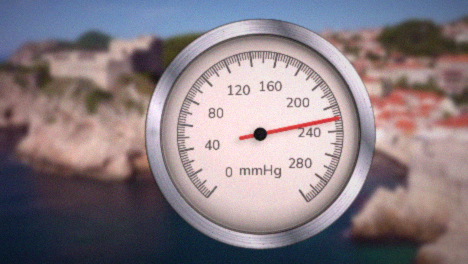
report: 230 (mmHg)
